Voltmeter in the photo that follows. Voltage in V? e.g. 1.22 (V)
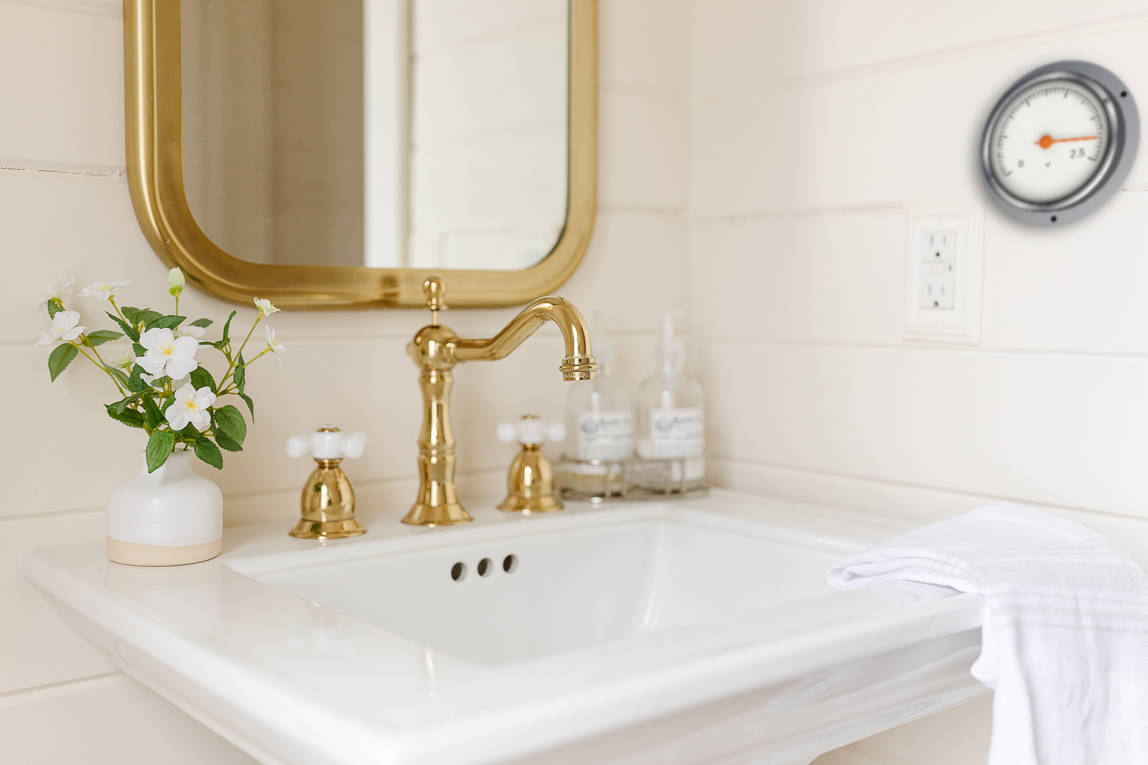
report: 2.25 (V)
